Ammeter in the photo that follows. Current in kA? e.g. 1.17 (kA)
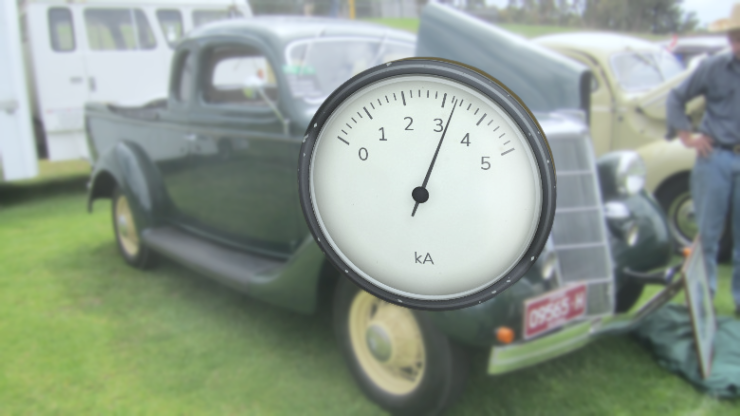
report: 3.3 (kA)
